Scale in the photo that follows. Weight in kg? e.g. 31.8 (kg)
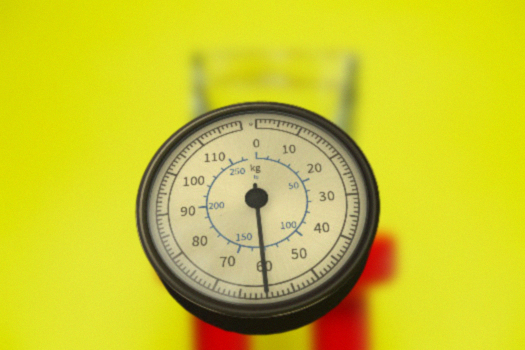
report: 60 (kg)
